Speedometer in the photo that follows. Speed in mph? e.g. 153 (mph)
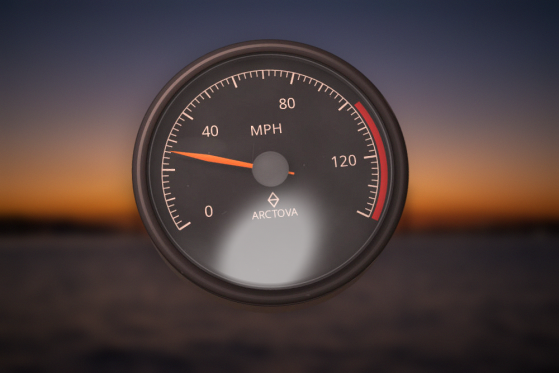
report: 26 (mph)
